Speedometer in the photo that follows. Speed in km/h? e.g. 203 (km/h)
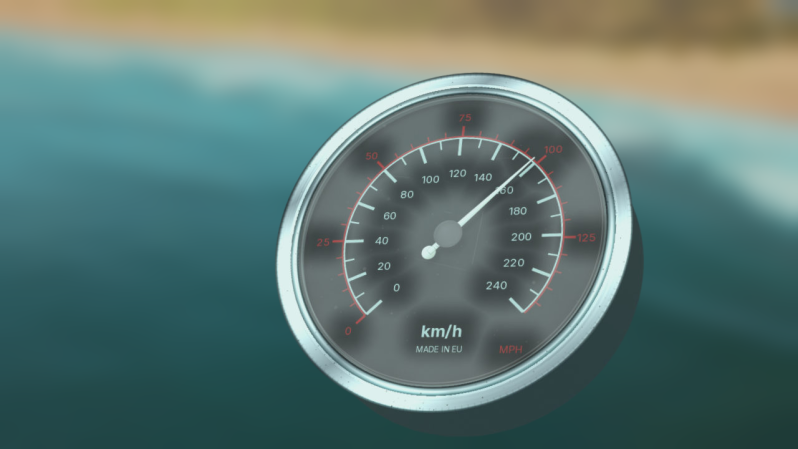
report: 160 (km/h)
